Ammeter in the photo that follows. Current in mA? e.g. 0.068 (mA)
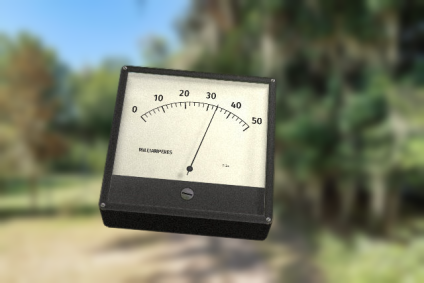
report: 34 (mA)
